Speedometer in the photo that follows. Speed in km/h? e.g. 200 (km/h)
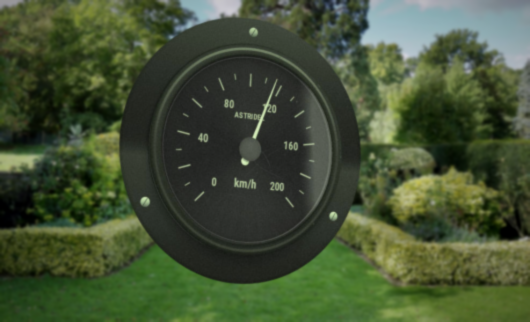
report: 115 (km/h)
